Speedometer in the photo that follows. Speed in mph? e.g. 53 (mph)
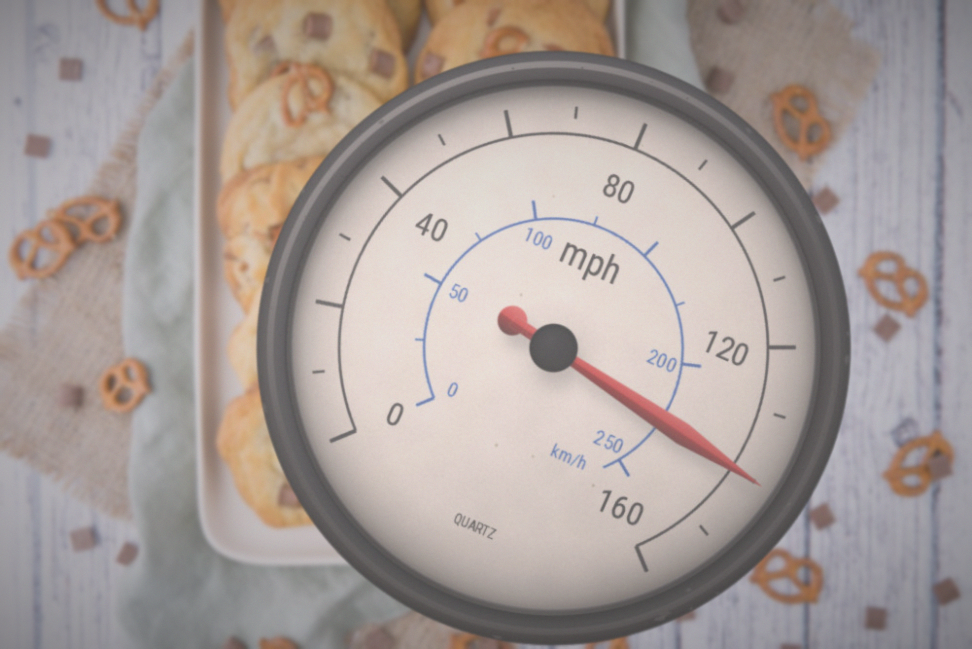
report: 140 (mph)
